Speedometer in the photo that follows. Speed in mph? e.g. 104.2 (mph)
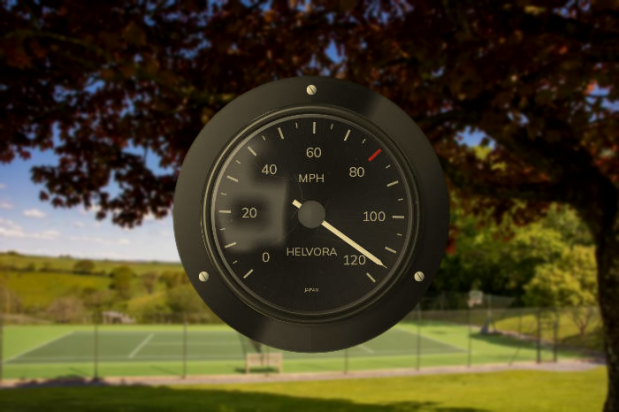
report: 115 (mph)
